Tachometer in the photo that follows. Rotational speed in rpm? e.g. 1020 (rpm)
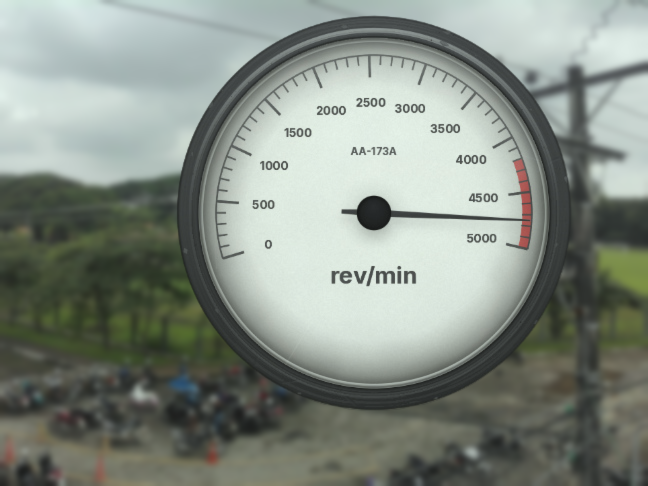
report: 4750 (rpm)
